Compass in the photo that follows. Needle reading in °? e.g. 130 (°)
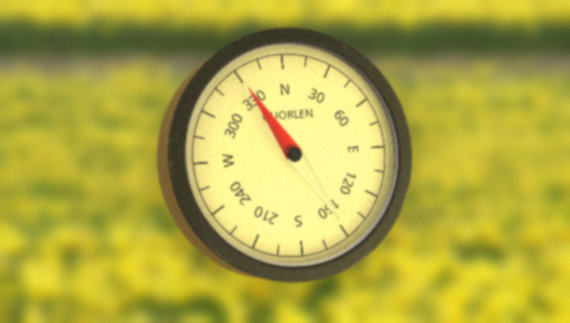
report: 330 (°)
